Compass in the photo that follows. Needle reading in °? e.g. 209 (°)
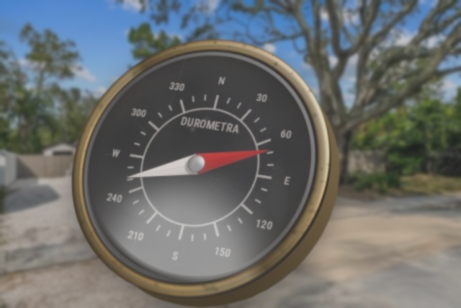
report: 70 (°)
